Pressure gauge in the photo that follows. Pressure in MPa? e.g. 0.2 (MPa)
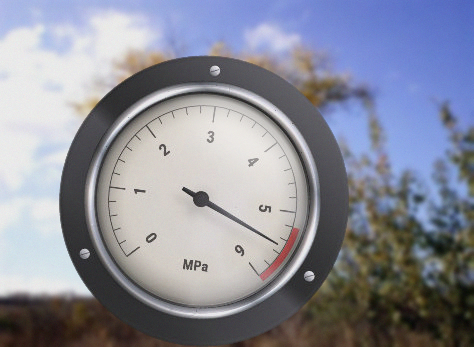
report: 5.5 (MPa)
